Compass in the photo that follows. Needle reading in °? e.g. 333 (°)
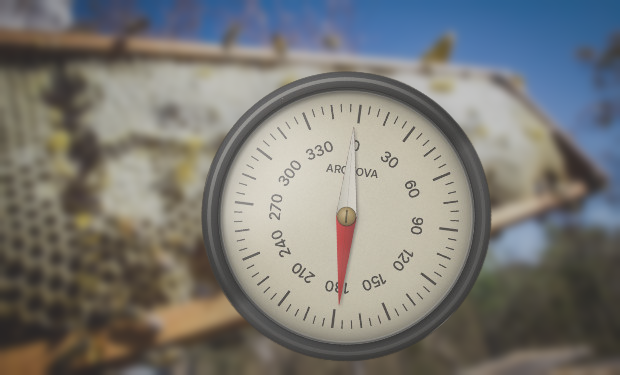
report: 177.5 (°)
